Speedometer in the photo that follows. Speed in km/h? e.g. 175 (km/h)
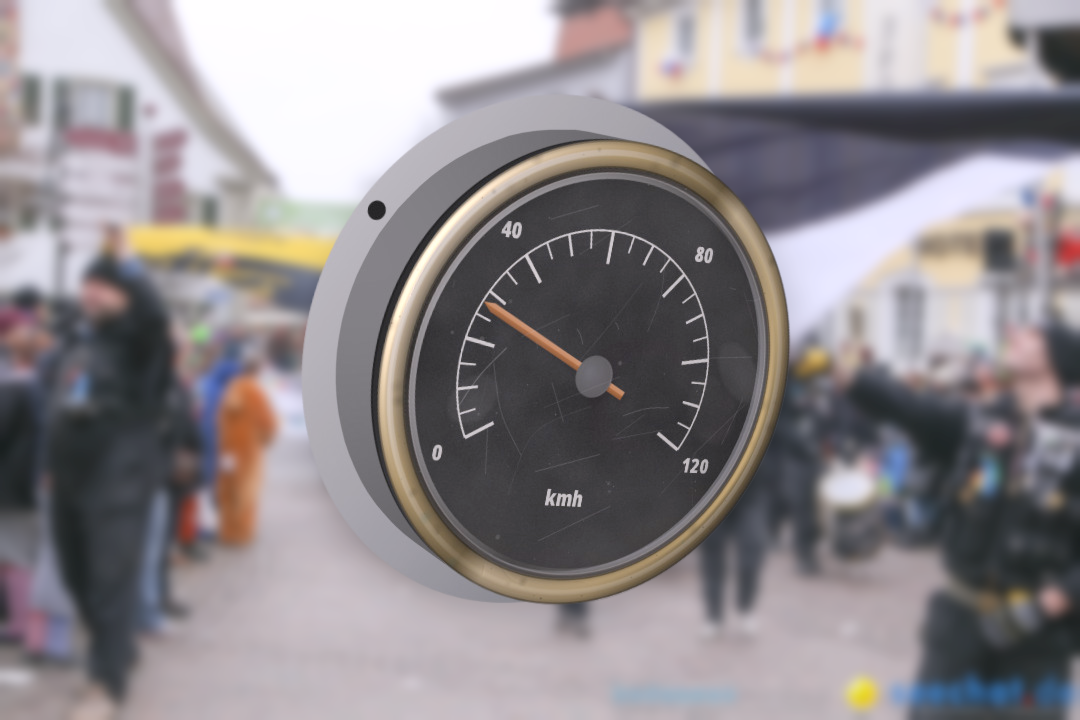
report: 27.5 (km/h)
